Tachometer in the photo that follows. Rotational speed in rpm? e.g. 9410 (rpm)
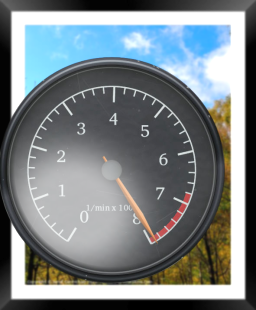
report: 7900 (rpm)
